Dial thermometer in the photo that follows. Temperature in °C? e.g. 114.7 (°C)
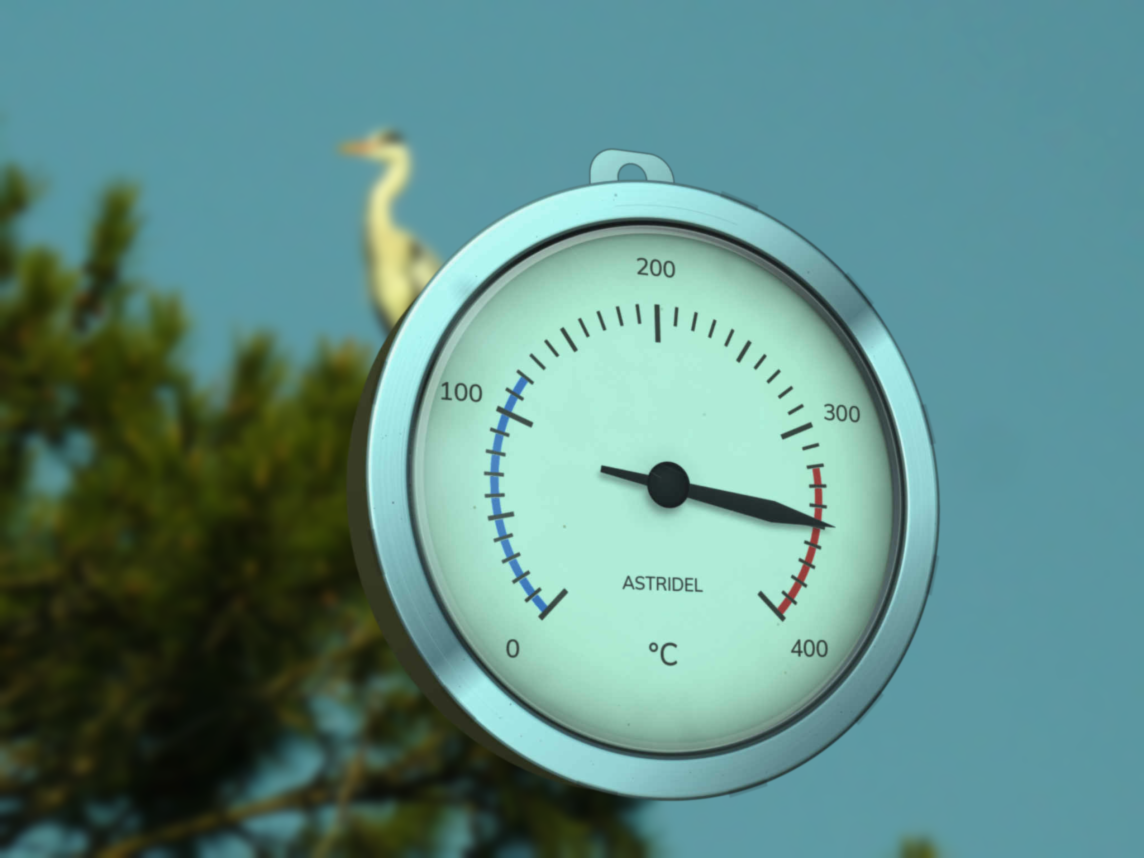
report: 350 (°C)
